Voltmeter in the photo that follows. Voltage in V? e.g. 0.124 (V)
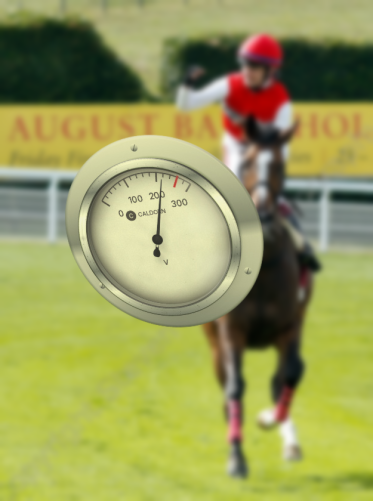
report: 220 (V)
